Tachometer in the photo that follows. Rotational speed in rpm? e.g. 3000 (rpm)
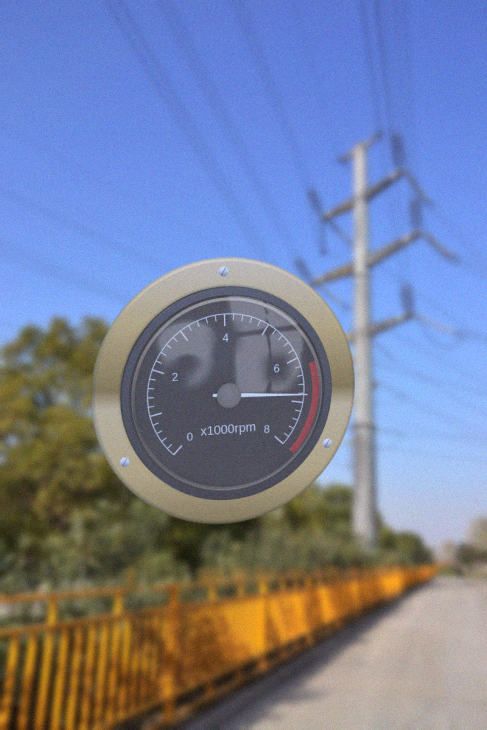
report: 6800 (rpm)
